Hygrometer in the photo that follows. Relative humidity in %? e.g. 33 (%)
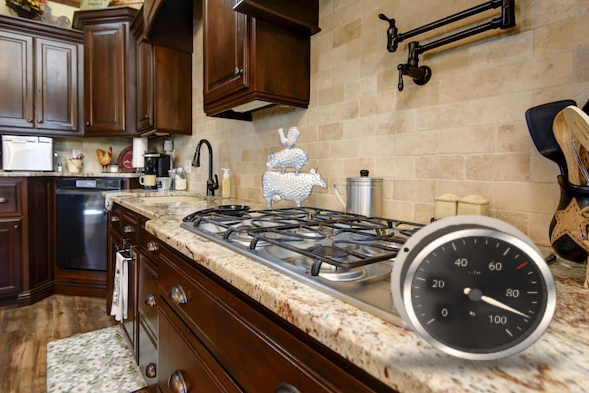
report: 90 (%)
